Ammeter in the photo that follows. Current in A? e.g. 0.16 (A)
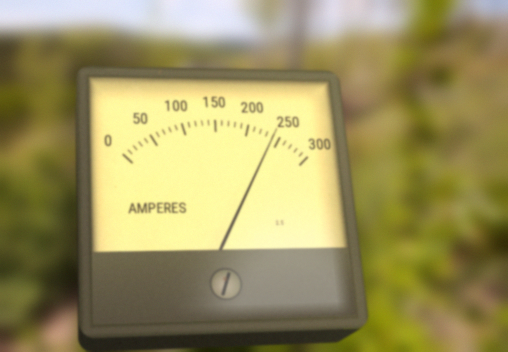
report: 240 (A)
